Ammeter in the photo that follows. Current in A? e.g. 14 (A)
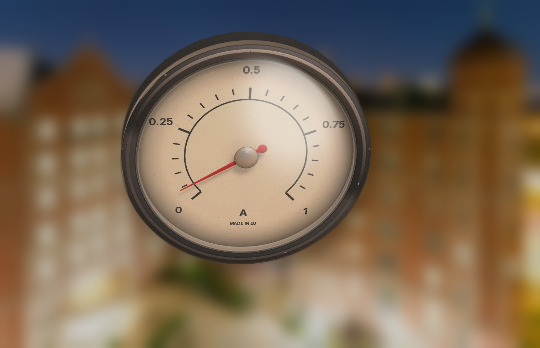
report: 0.05 (A)
